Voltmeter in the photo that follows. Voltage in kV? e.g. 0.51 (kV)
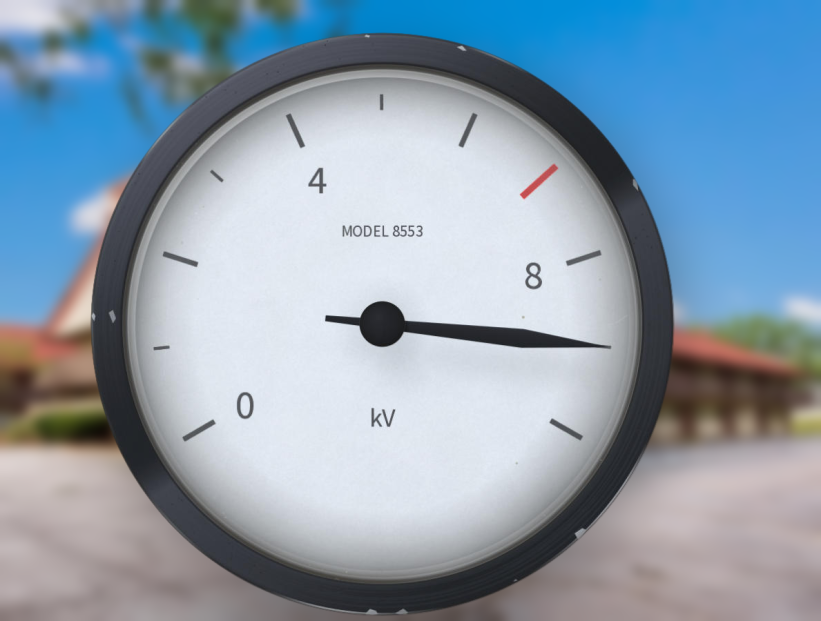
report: 9 (kV)
